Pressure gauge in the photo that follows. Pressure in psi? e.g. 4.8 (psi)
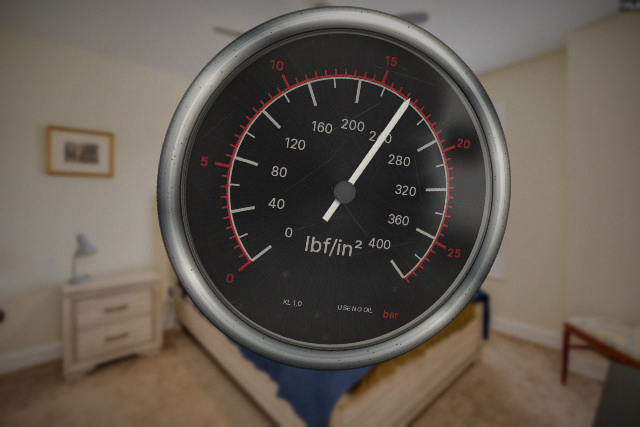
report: 240 (psi)
